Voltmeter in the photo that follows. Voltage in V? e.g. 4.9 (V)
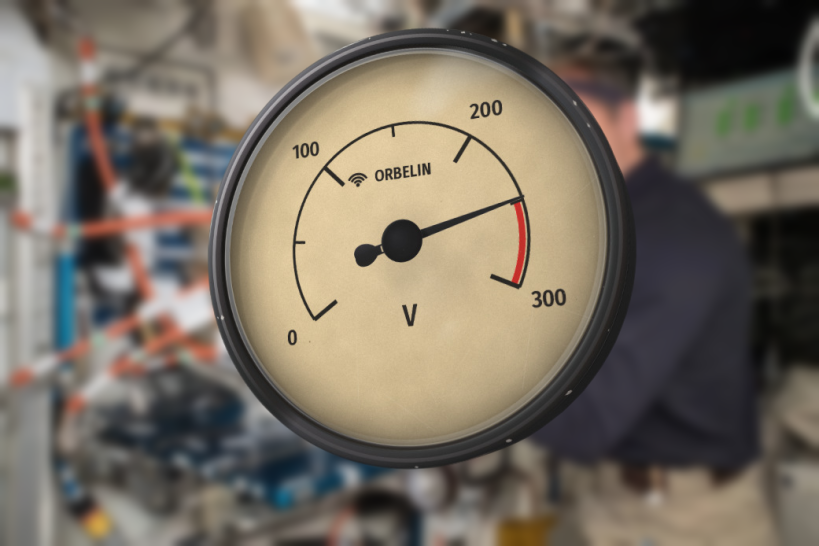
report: 250 (V)
